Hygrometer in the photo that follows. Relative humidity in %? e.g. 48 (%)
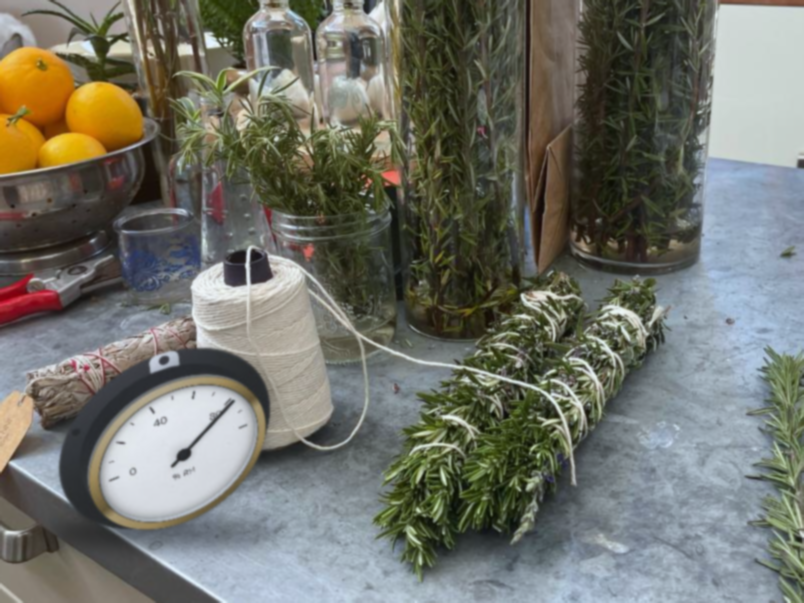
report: 80 (%)
